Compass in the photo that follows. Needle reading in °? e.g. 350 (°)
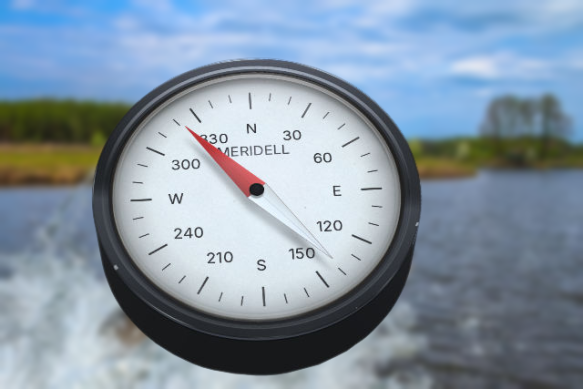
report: 320 (°)
